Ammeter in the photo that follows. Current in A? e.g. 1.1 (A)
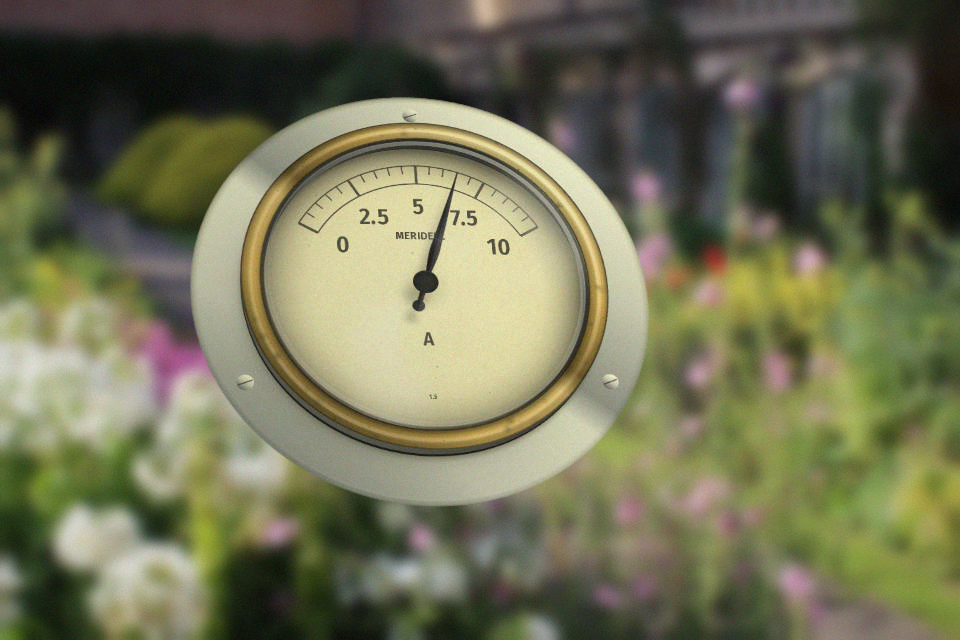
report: 6.5 (A)
